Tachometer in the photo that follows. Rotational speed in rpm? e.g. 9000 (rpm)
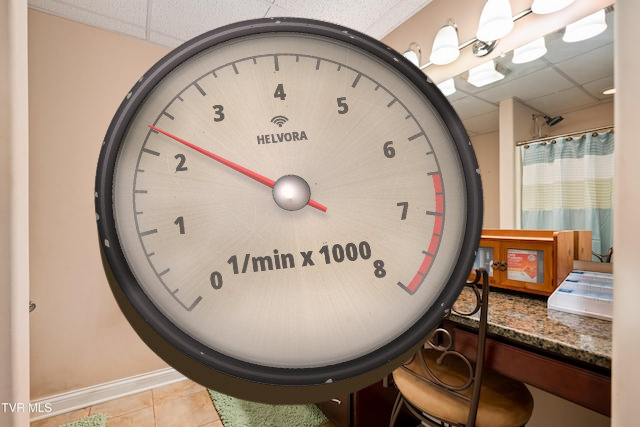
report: 2250 (rpm)
